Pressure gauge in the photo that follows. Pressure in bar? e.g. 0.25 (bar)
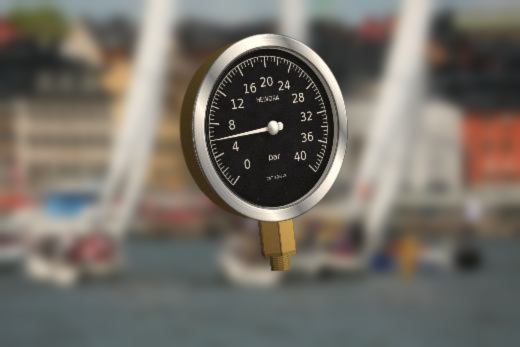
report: 6 (bar)
